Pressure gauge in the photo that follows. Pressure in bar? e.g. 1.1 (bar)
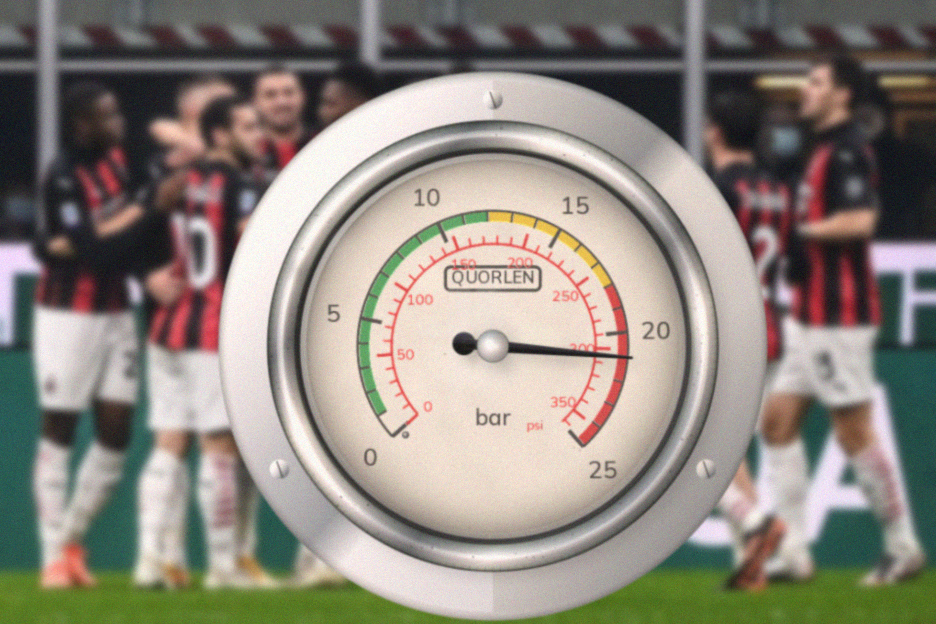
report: 21 (bar)
